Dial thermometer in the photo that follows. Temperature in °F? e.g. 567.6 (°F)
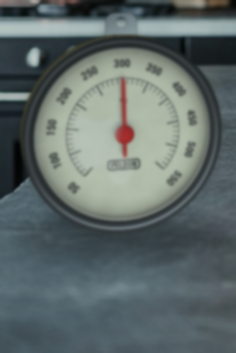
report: 300 (°F)
